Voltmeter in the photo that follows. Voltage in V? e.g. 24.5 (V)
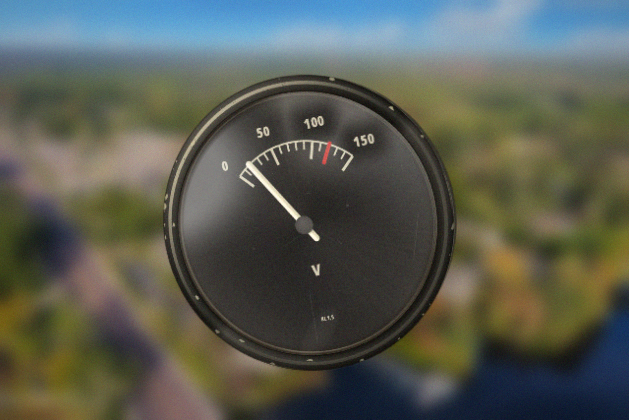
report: 20 (V)
